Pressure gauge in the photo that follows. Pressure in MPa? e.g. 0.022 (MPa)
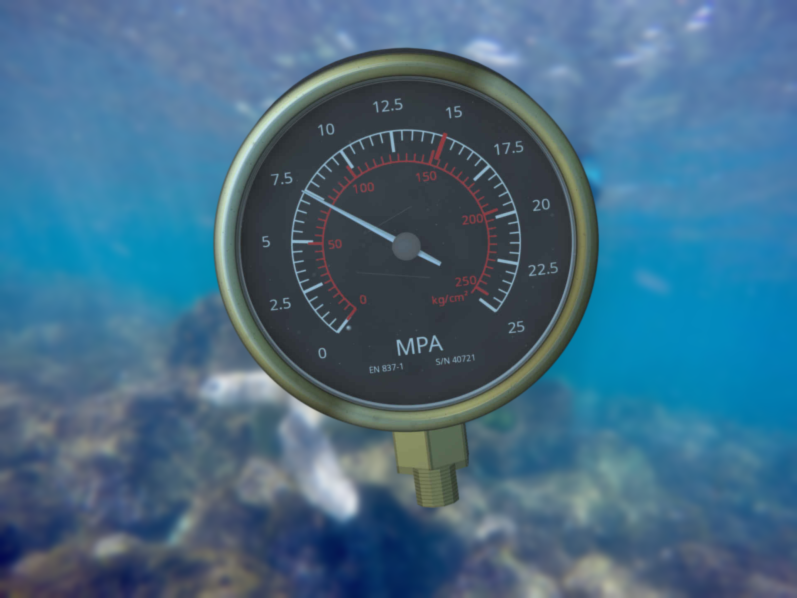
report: 7.5 (MPa)
